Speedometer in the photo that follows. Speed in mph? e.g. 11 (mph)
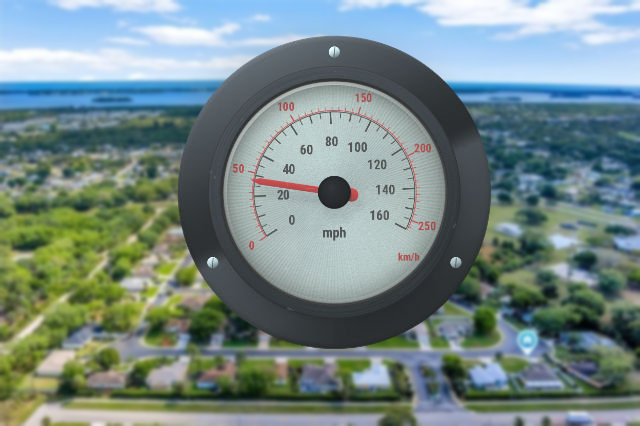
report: 27.5 (mph)
